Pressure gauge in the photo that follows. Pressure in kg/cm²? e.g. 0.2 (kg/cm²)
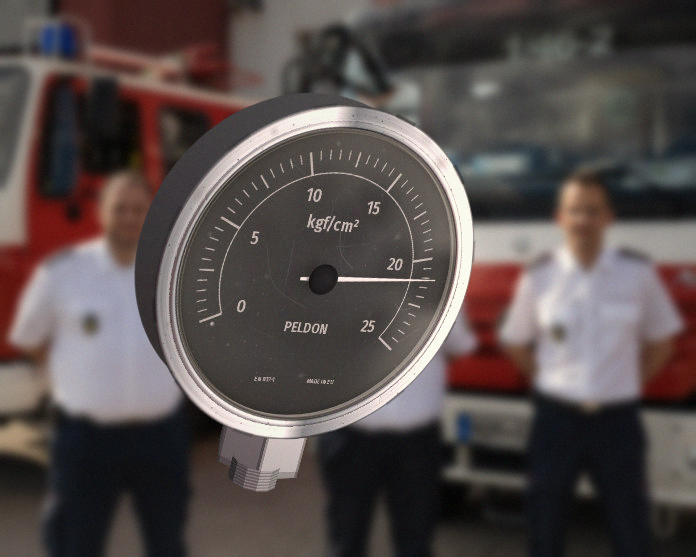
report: 21 (kg/cm²)
